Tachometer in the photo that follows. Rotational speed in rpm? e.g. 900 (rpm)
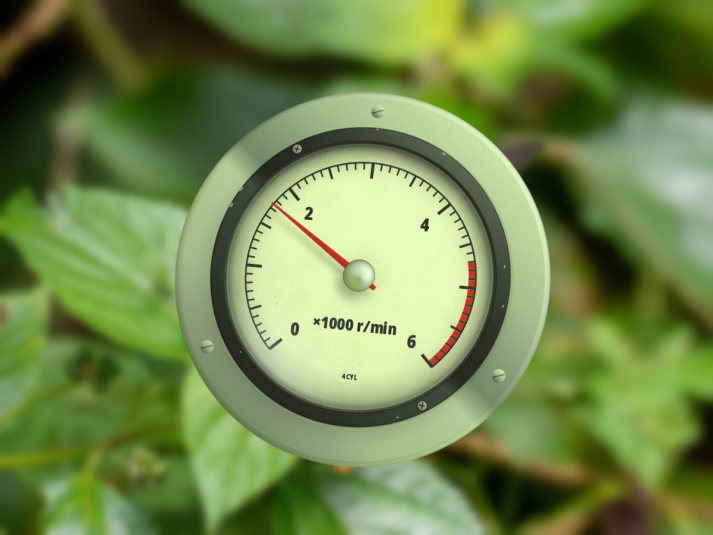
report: 1750 (rpm)
